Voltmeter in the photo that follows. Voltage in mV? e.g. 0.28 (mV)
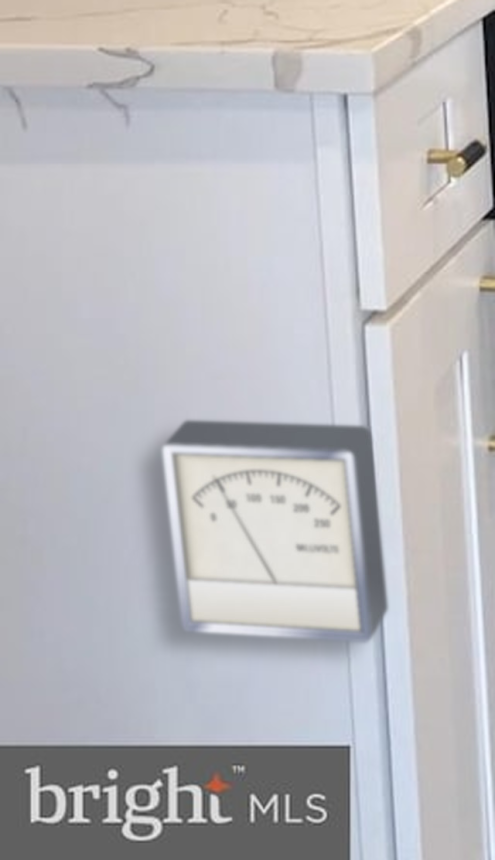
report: 50 (mV)
